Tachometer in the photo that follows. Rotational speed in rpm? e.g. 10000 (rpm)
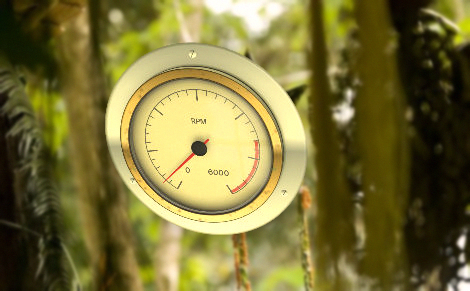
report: 300 (rpm)
